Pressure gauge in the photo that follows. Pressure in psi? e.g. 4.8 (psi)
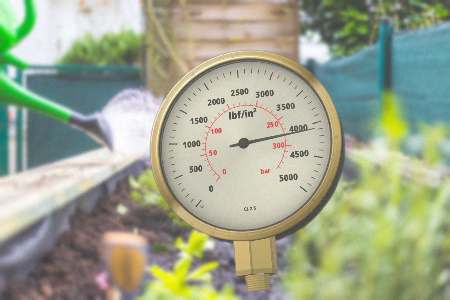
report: 4100 (psi)
